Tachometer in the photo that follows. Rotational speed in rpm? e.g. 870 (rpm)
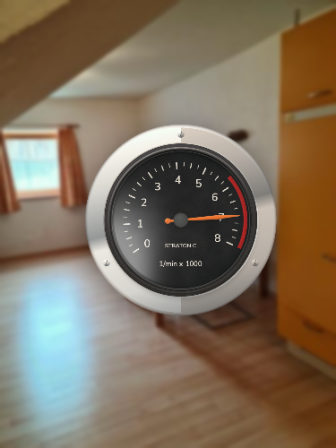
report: 7000 (rpm)
